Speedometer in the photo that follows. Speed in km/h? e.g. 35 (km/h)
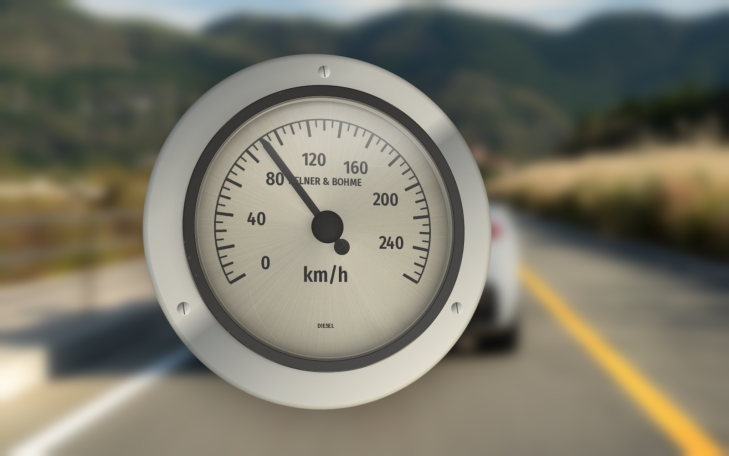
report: 90 (km/h)
